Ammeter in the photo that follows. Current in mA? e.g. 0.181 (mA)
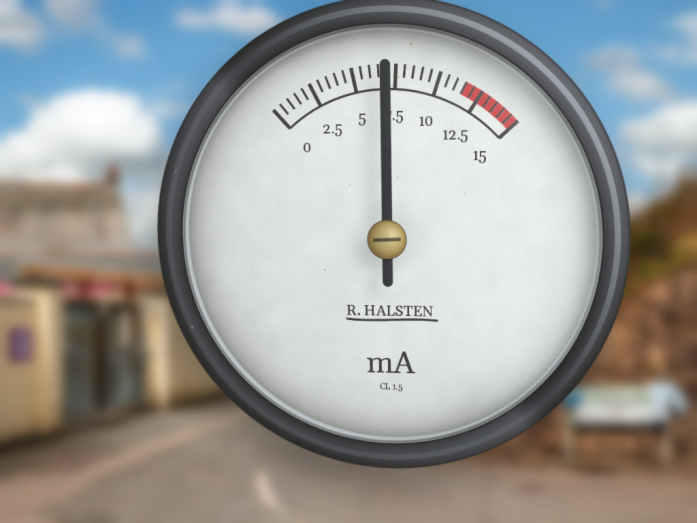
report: 7 (mA)
